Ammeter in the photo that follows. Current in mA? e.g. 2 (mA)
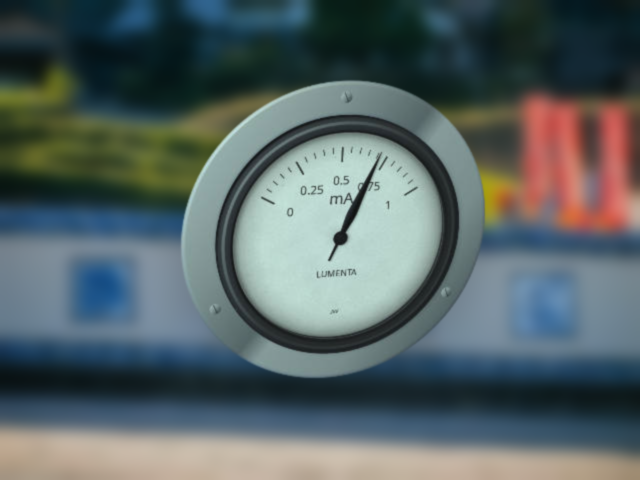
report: 0.7 (mA)
